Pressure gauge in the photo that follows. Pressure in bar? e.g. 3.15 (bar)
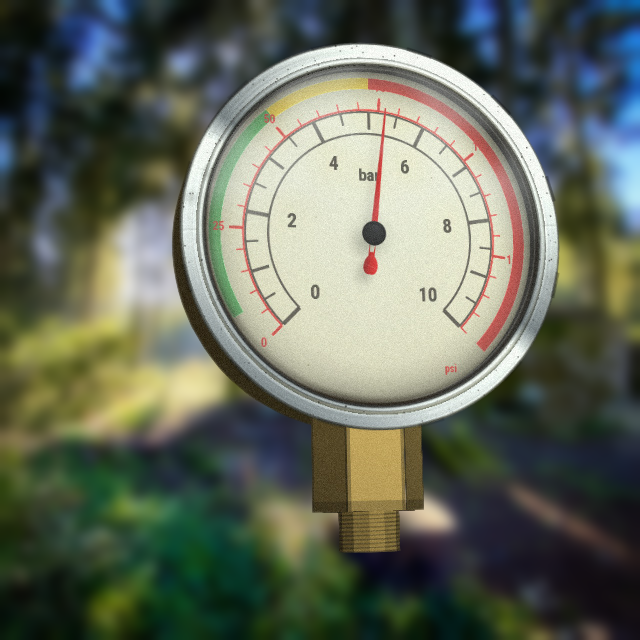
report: 5.25 (bar)
